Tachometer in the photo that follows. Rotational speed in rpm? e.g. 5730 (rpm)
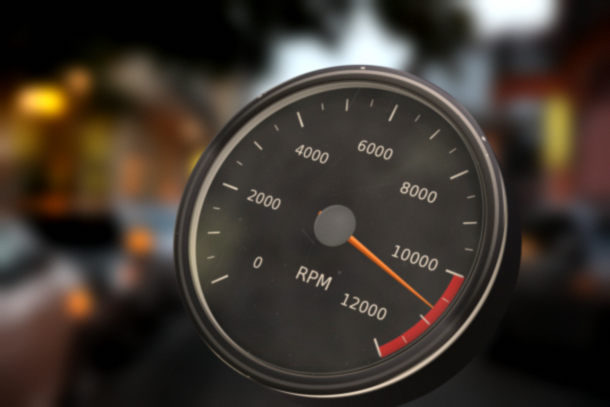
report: 10750 (rpm)
